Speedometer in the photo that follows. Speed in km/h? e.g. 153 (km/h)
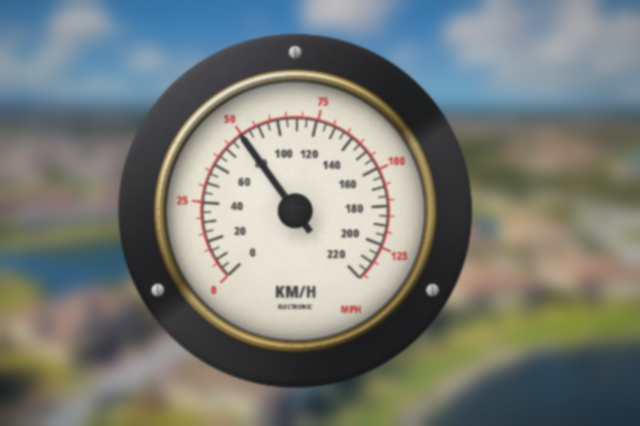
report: 80 (km/h)
